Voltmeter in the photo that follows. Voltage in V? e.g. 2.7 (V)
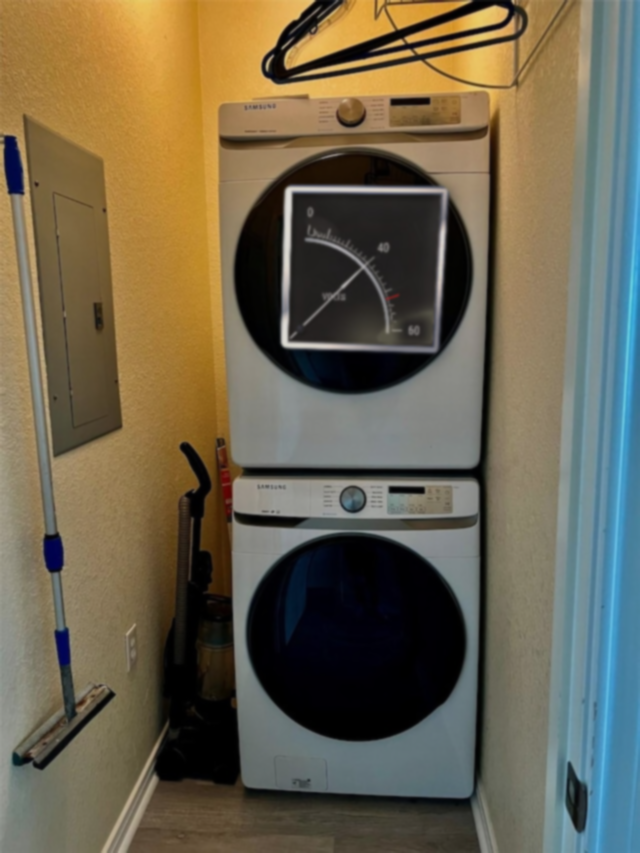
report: 40 (V)
